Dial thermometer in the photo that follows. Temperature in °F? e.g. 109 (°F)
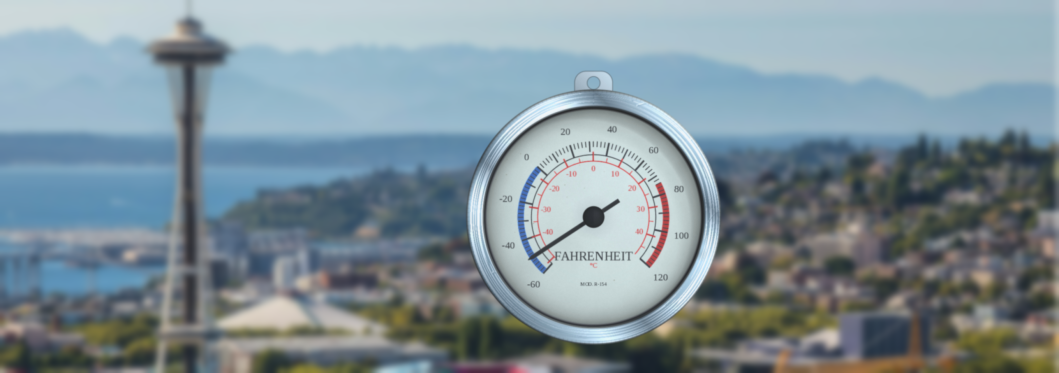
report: -50 (°F)
